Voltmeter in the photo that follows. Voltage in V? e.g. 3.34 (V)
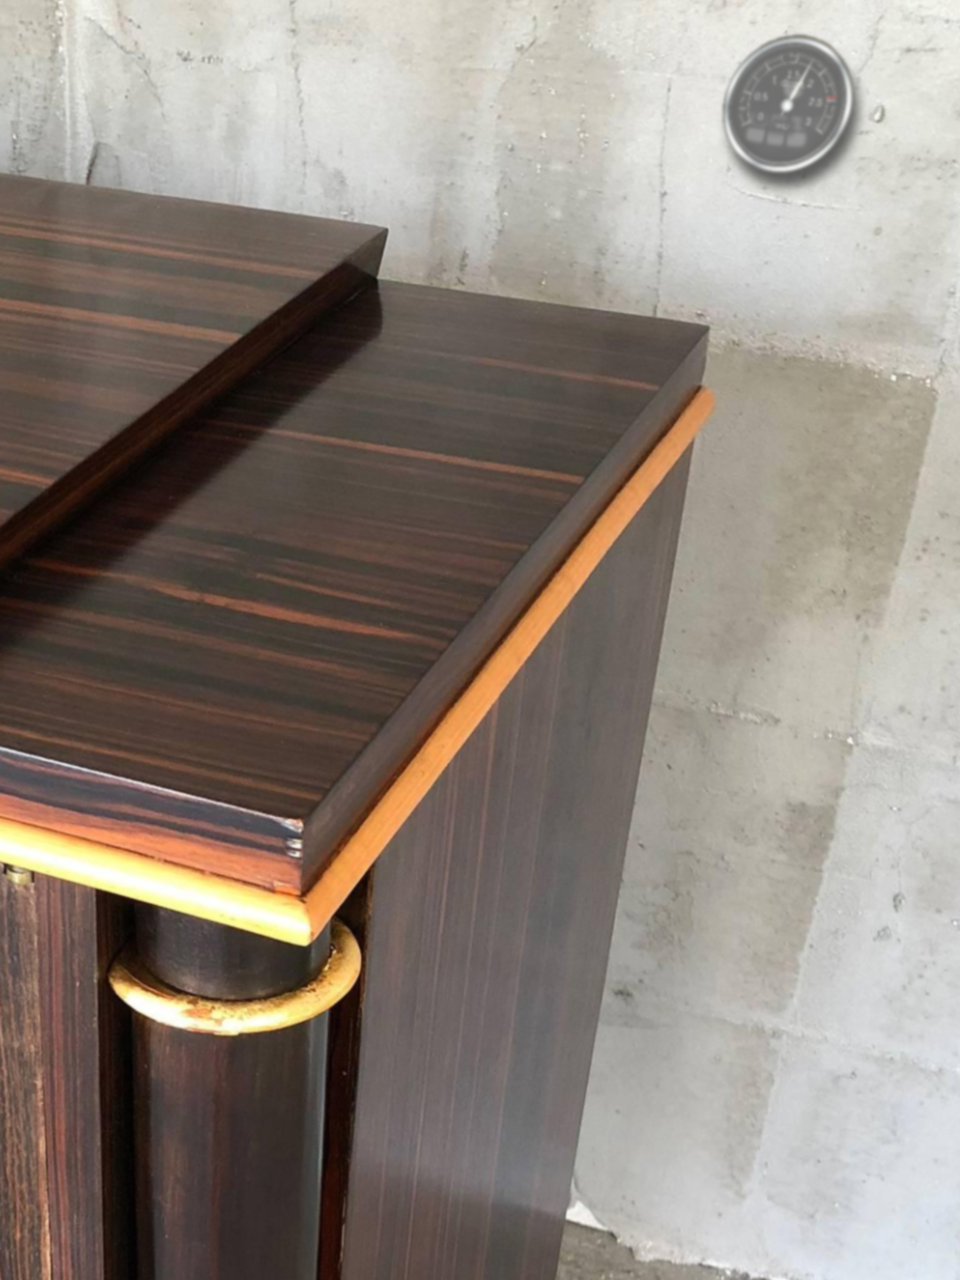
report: 1.75 (V)
